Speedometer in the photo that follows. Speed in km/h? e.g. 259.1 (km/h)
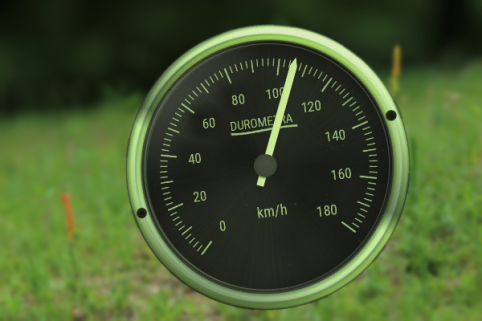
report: 106 (km/h)
